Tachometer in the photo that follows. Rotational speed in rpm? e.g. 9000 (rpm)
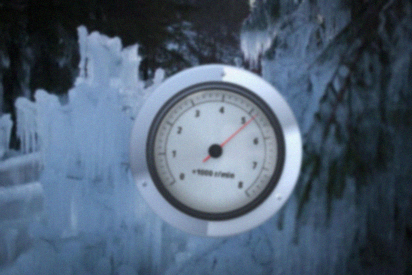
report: 5200 (rpm)
